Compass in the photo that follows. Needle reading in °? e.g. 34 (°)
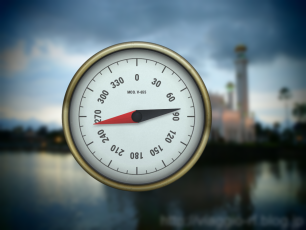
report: 260 (°)
